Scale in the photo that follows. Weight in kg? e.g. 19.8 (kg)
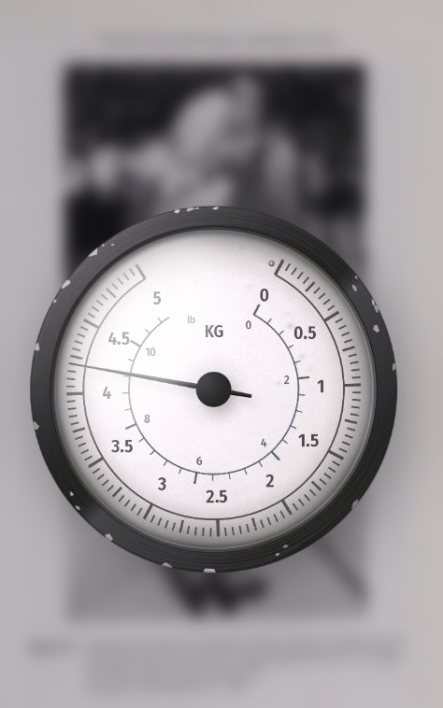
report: 4.2 (kg)
